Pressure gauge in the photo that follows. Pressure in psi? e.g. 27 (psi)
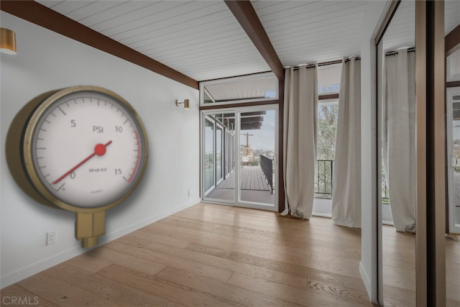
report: 0.5 (psi)
